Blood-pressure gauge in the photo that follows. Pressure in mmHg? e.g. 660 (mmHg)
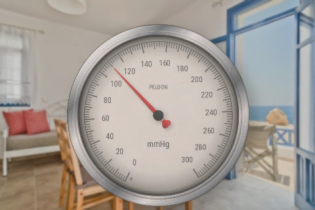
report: 110 (mmHg)
